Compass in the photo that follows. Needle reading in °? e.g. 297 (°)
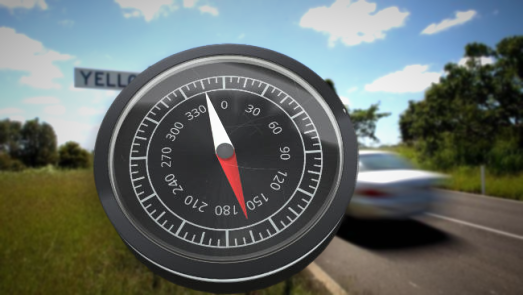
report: 165 (°)
